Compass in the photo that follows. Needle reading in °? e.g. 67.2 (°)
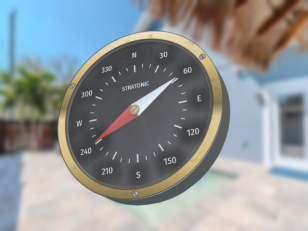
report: 240 (°)
